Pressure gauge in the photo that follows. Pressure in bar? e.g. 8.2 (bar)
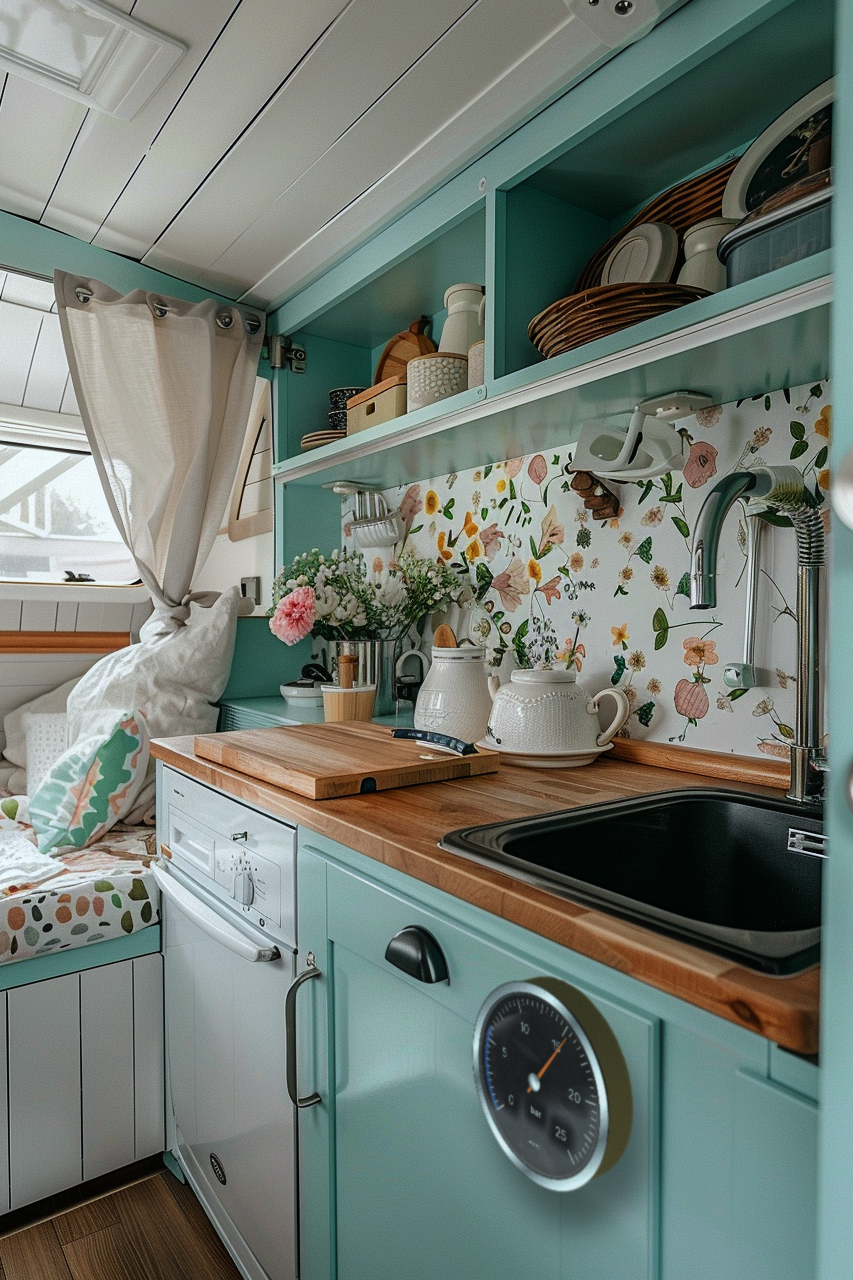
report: 15.5 (bar)
